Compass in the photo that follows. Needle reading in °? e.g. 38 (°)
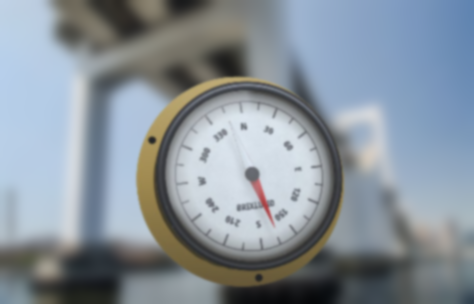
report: 165 (°)
